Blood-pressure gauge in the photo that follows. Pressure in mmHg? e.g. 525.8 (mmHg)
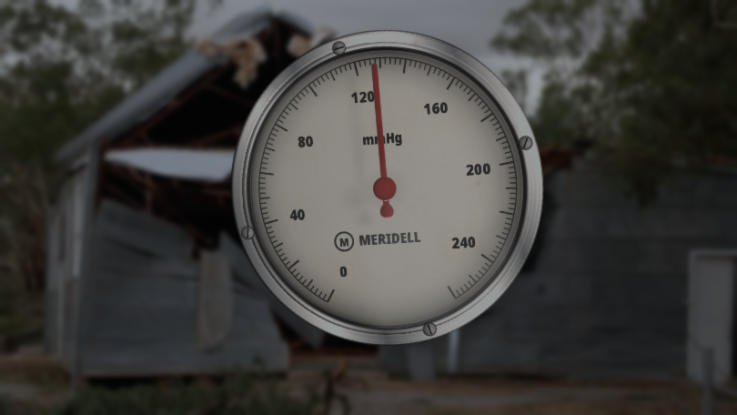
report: 128 (mmHg)
